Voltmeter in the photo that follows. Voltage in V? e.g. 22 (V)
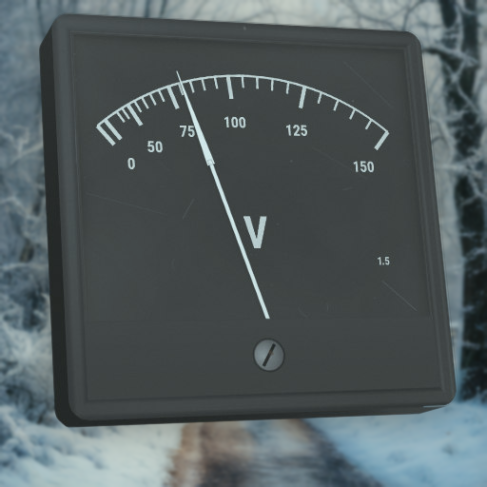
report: 80 (V)
